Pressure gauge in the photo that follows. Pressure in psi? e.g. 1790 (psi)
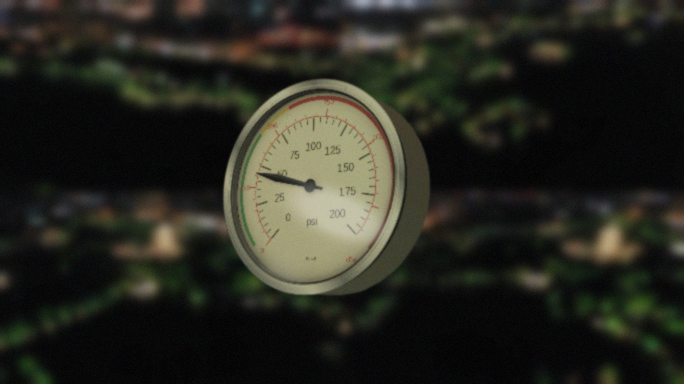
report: 45 (psi)
